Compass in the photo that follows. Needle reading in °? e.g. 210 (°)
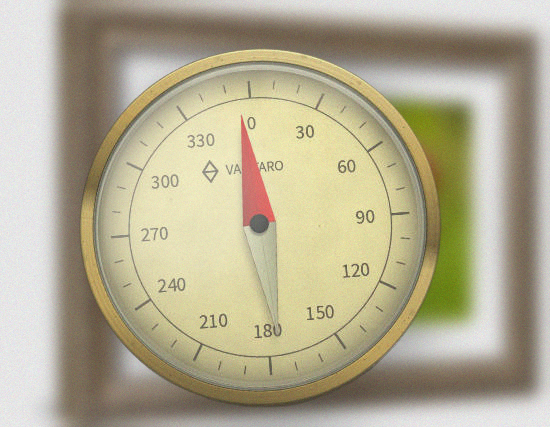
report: 355 (°)
